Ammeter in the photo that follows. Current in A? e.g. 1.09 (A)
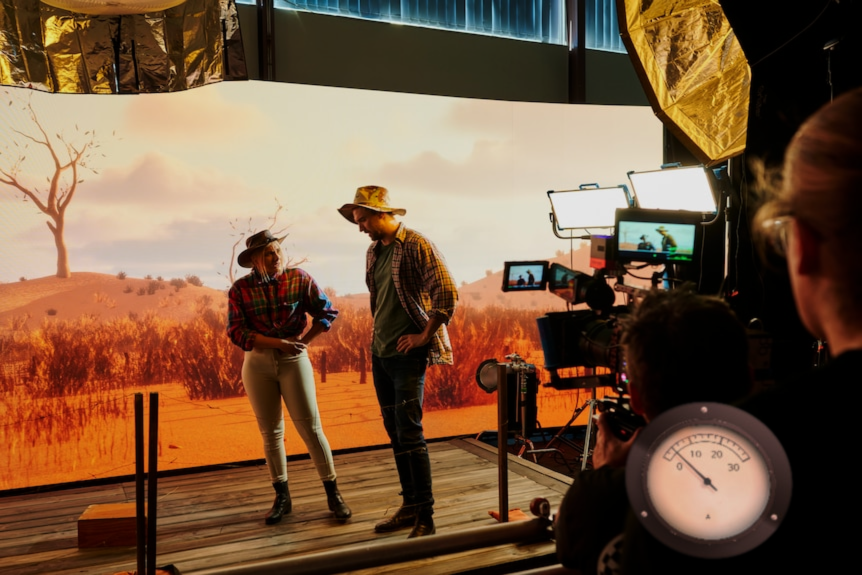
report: 4 (A)
